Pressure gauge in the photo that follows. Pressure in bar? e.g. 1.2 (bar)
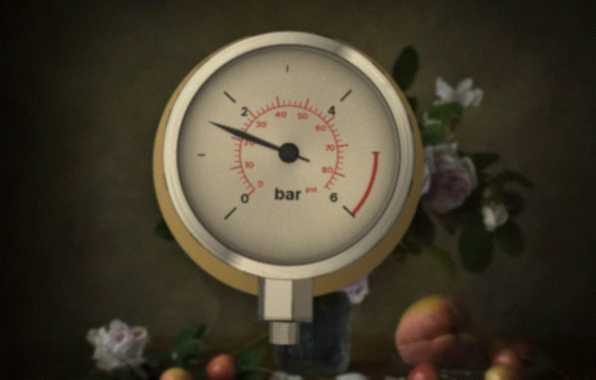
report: 1.5 (bar)
